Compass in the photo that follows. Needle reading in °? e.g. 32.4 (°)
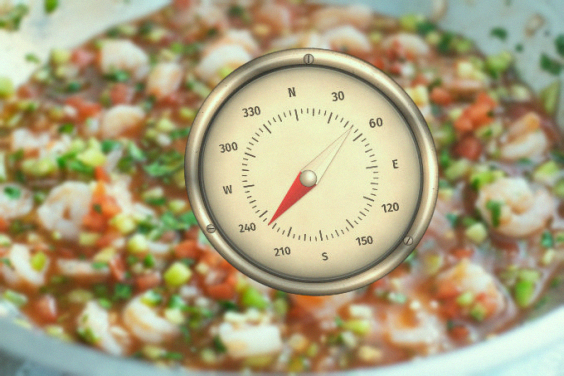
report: 230 (°)
